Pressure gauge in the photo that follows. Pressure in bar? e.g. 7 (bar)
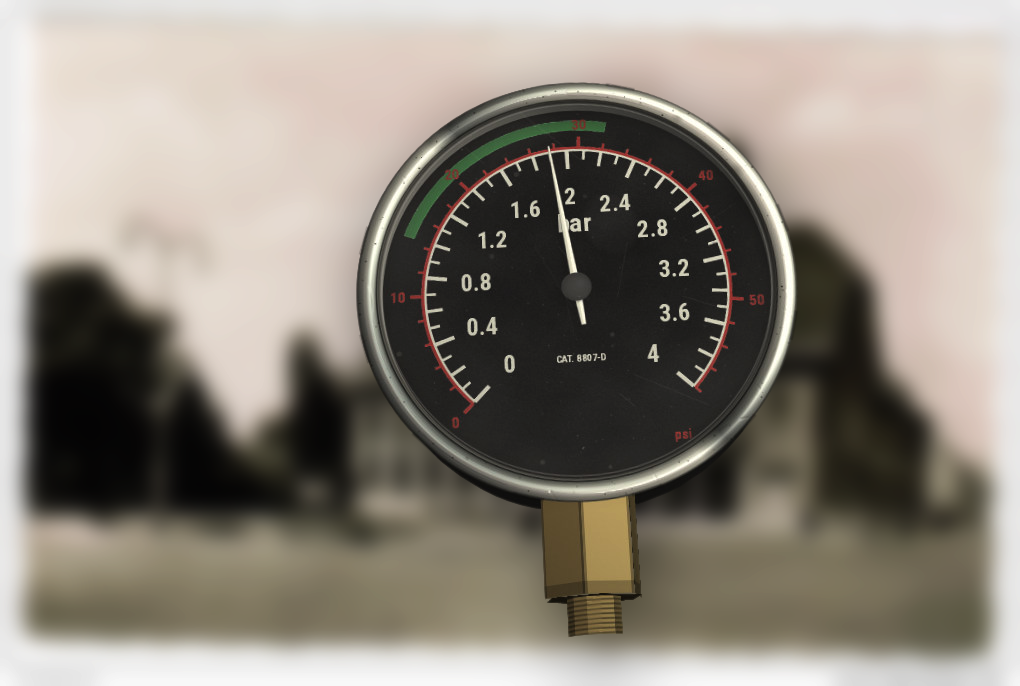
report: 1.9 (bar)
